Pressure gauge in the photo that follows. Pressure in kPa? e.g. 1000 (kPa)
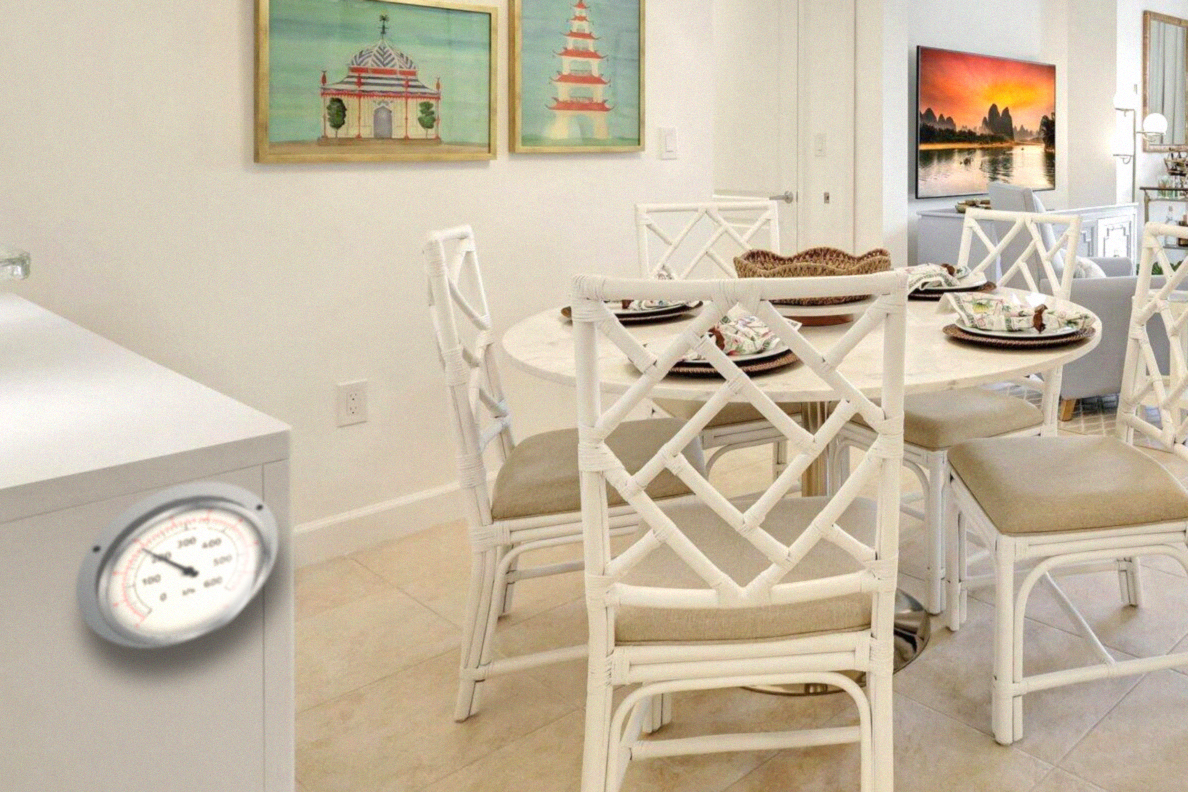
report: 200 (kPa)
